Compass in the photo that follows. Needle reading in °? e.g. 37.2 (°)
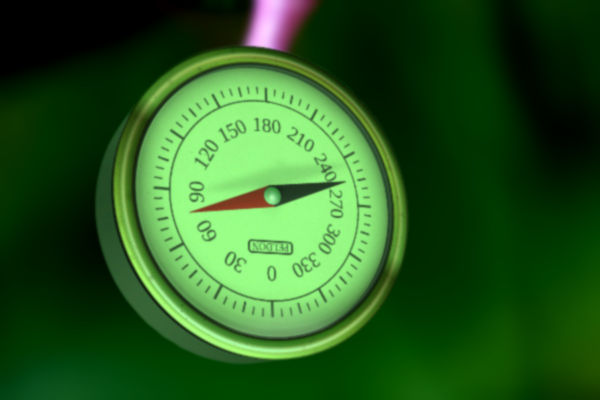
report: 75 (°)
